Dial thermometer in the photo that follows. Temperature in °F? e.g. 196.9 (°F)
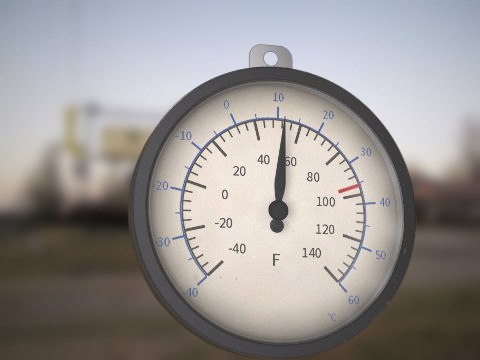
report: 52 (°F)
